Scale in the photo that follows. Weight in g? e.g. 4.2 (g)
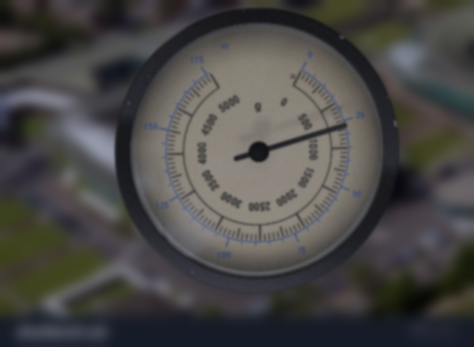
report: 750 (g)
